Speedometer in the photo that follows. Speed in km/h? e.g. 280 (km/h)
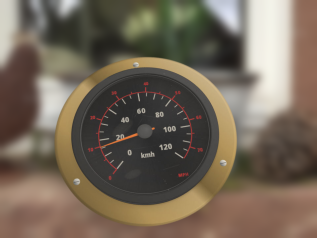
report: 15 (km/h)
